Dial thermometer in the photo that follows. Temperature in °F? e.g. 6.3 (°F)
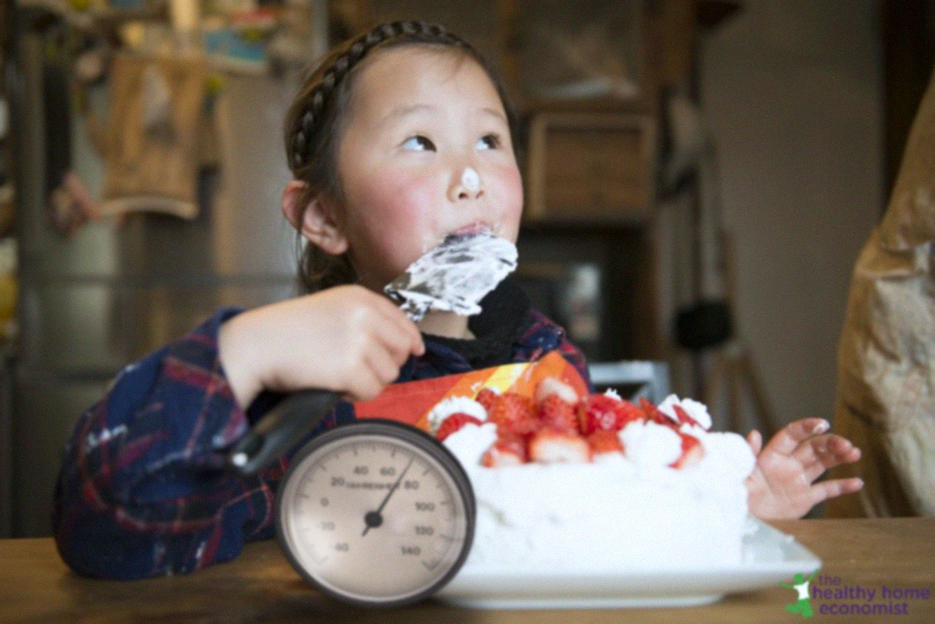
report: 70 (°F)
